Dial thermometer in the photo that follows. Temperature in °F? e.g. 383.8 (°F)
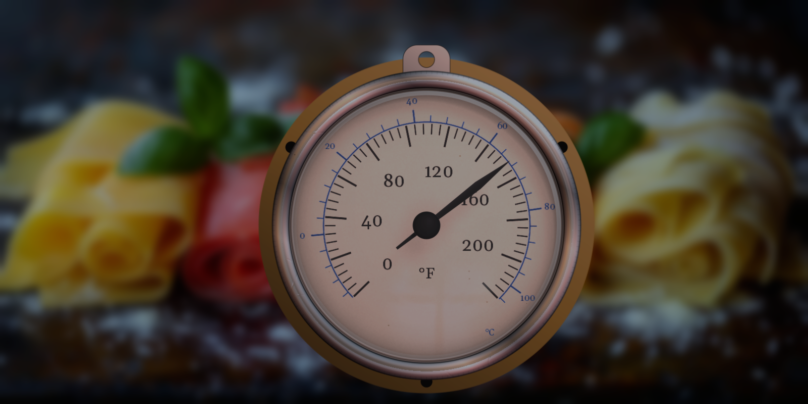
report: 152 (°F)
